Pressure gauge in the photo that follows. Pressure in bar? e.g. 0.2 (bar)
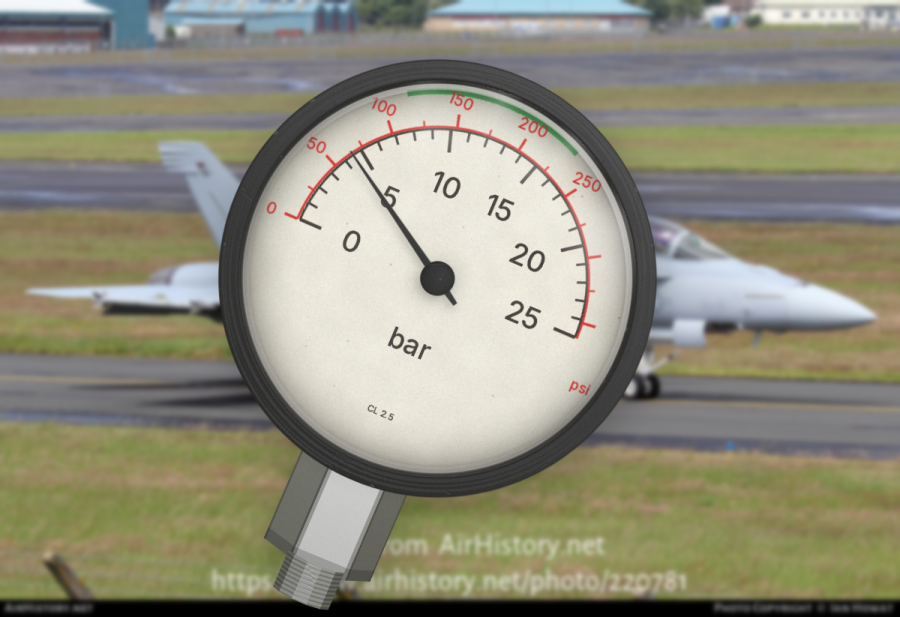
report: 4.5 (bar)
